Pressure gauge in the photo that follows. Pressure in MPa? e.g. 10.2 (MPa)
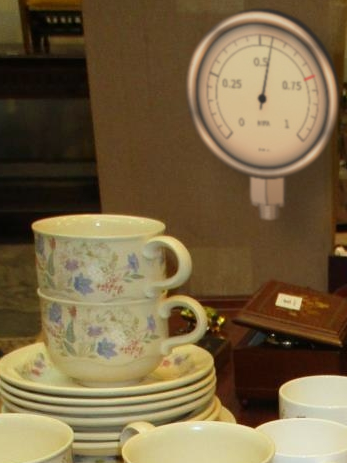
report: 0.55 (MPa)
